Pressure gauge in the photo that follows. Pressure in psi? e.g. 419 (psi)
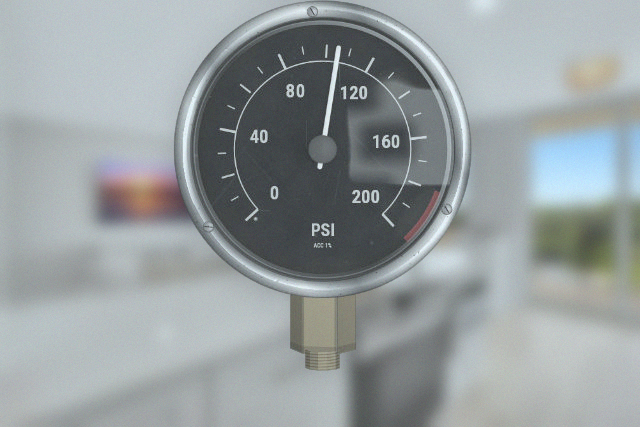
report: 105 (psi)
